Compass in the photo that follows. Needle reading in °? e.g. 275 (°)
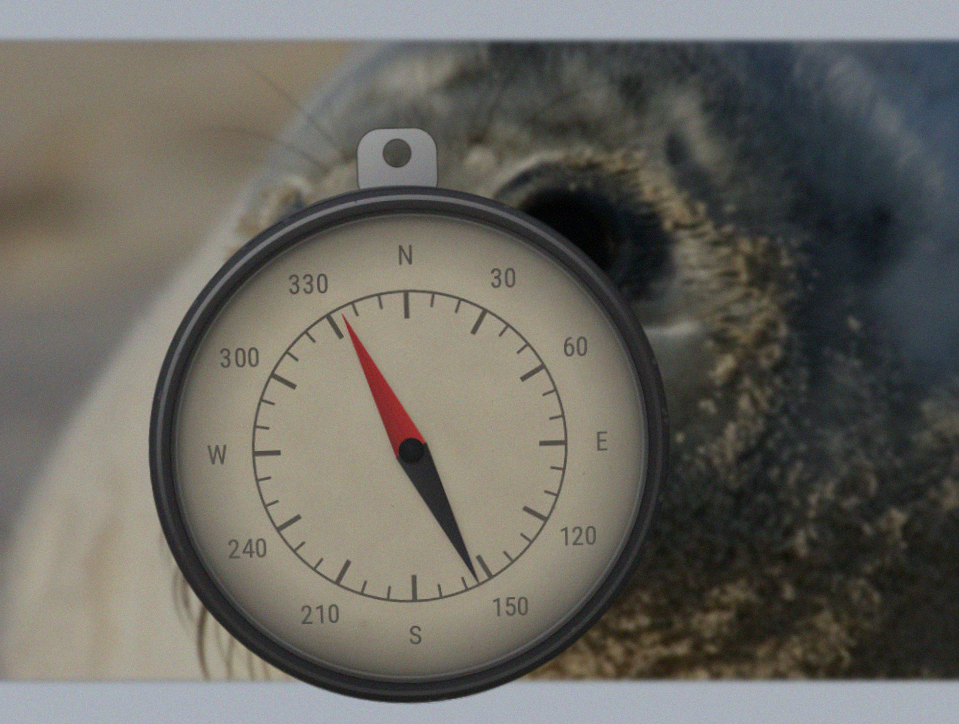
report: 335 (°)
